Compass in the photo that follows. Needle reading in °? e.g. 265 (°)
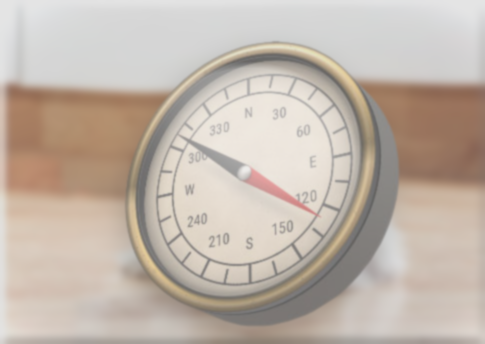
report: 127.5 (°)
